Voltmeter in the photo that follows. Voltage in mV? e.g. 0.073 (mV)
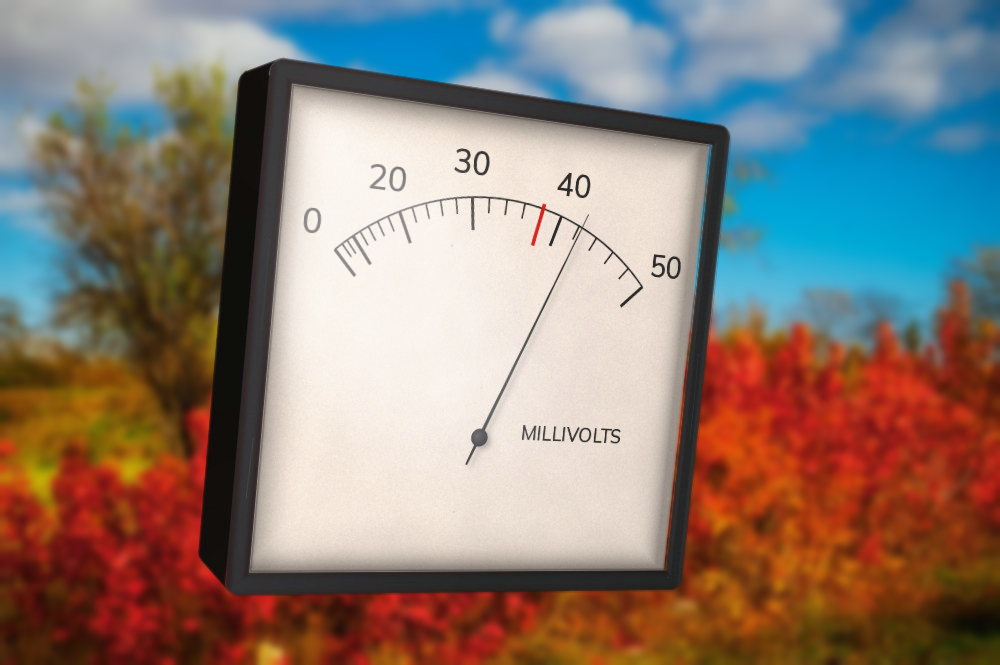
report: 42 (mV)
